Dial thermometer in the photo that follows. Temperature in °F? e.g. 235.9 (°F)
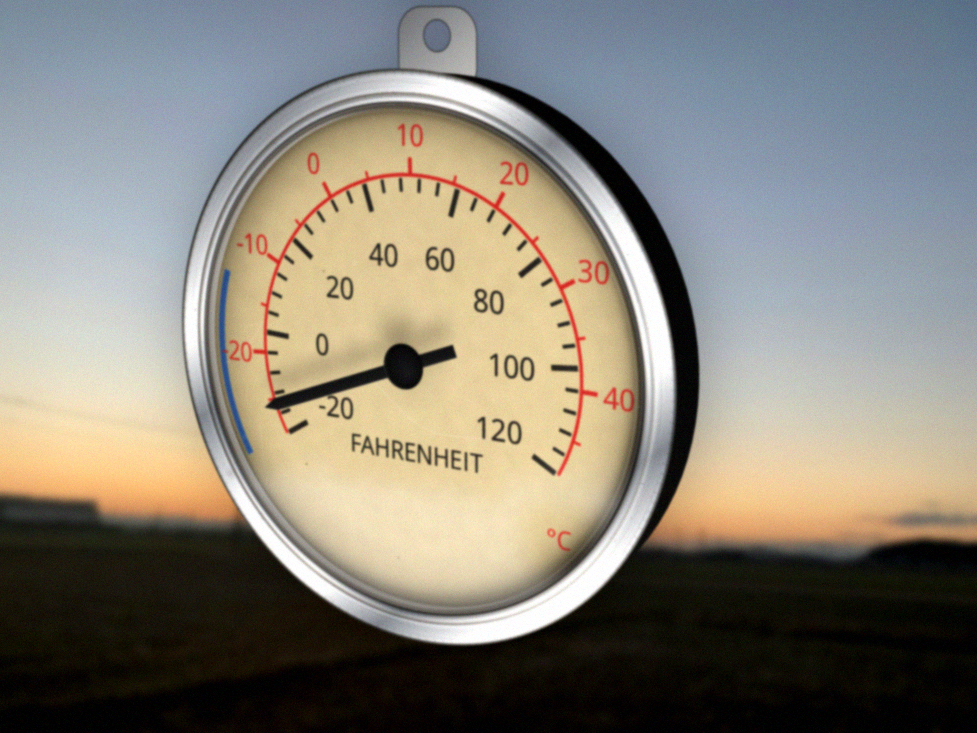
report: -14 (°F)
